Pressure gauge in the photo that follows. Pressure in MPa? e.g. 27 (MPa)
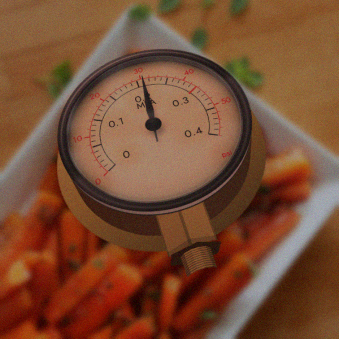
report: 0.21 (MPa)
